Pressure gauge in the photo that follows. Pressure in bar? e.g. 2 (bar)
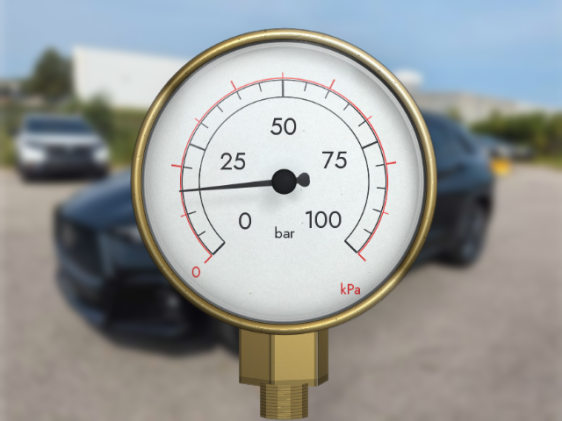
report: 15 (bar)
